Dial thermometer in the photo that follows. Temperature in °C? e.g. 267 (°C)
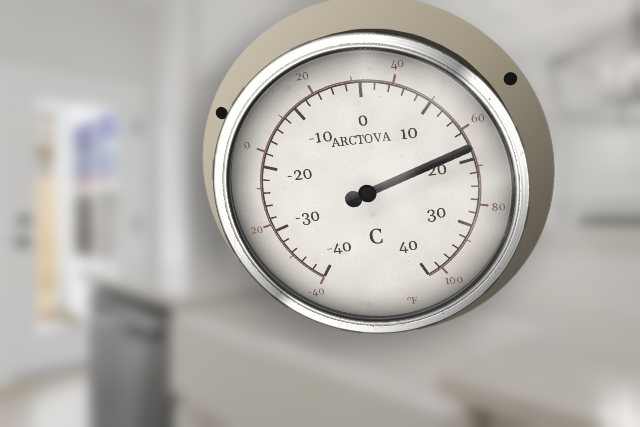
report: 18 (°C)
